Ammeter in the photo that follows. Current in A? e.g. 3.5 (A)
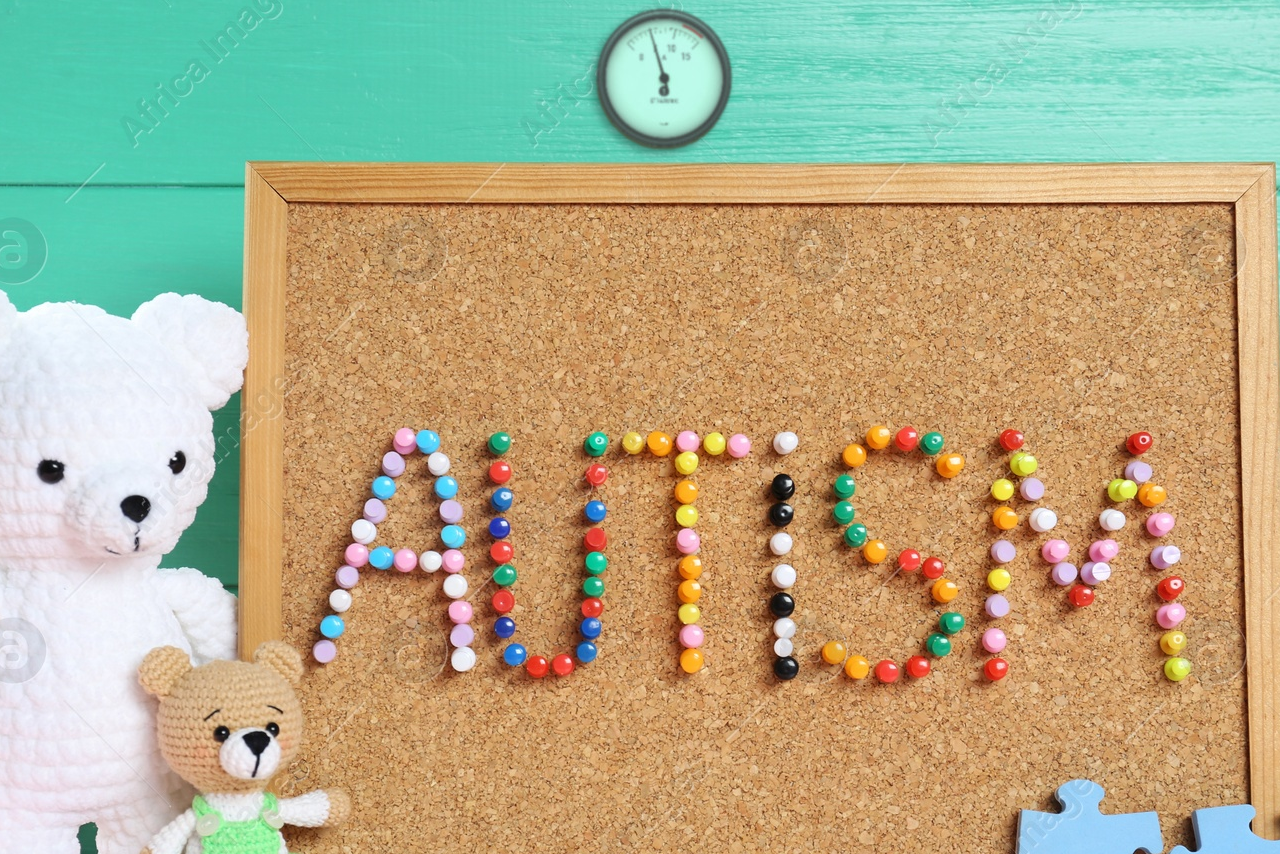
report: 5 (A)
